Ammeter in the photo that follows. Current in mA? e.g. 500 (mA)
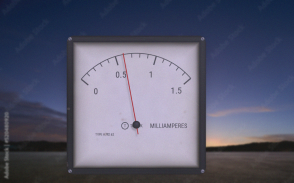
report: 0.6 (mA)
